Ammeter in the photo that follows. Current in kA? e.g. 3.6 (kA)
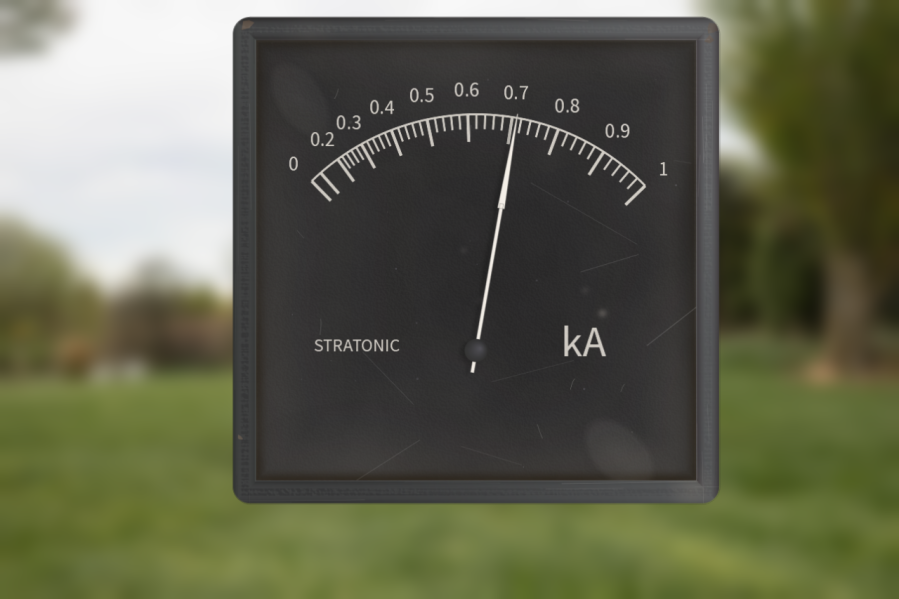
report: 0.71 (kA)
